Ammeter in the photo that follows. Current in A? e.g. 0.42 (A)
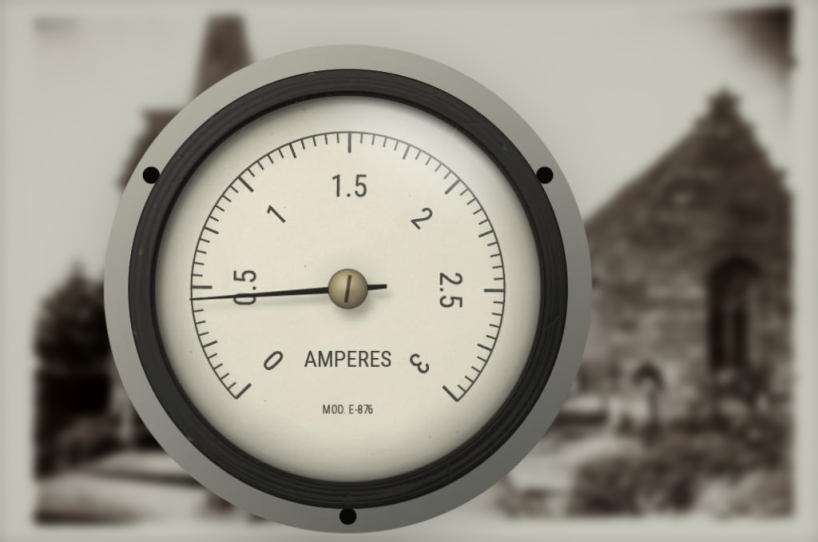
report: 0.45 (A)
